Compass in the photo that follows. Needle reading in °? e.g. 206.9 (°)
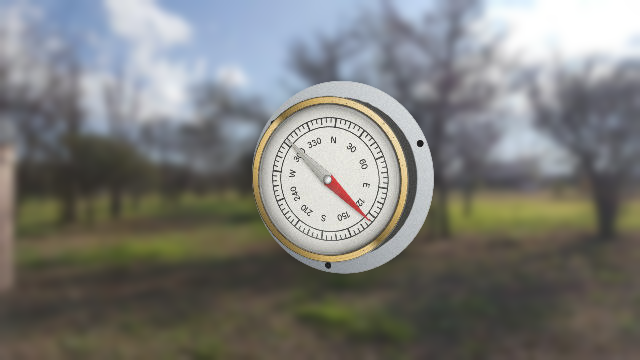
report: 125 (°)
